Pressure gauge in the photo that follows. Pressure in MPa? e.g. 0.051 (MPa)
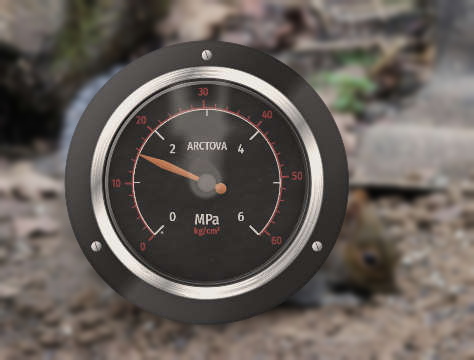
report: 1.5 (MPa)
